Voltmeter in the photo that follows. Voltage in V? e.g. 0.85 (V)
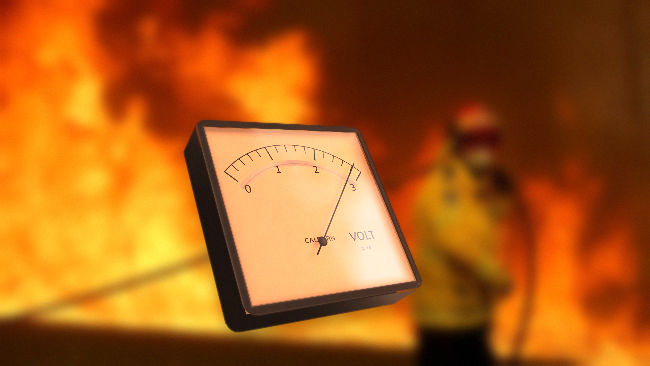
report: 2.8 (V)
